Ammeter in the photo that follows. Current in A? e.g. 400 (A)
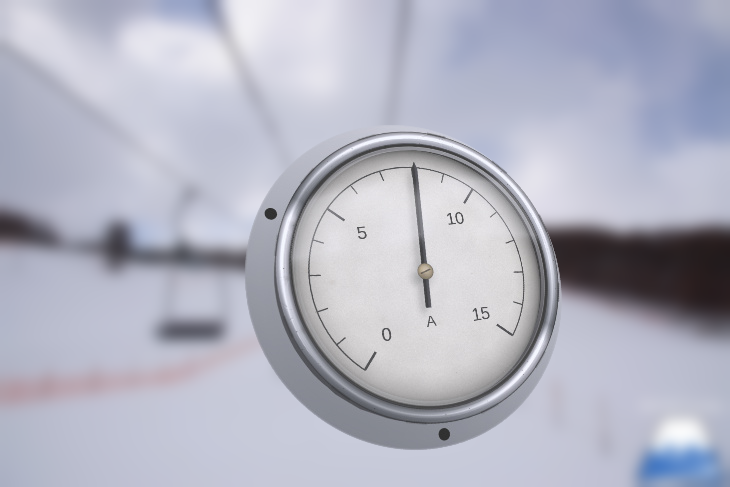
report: 8 (A)
